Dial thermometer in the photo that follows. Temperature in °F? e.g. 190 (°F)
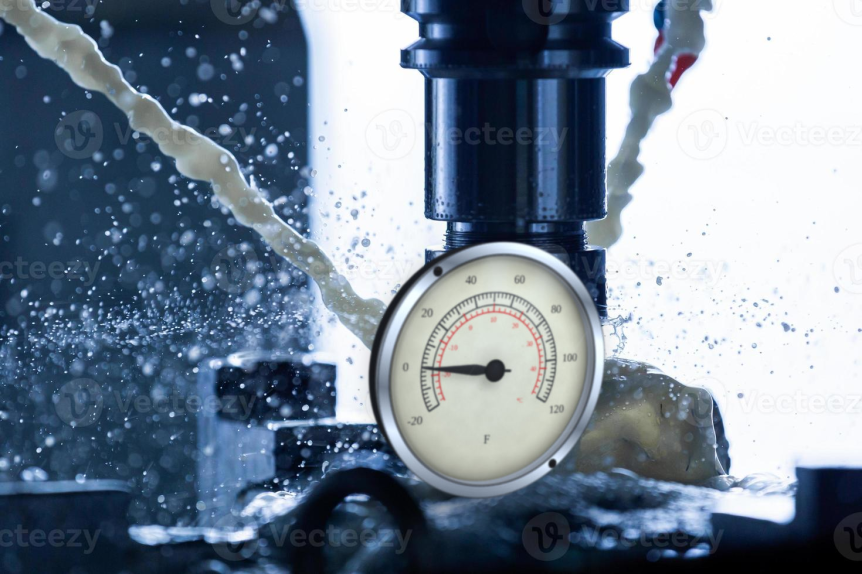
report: 0 (°F)
